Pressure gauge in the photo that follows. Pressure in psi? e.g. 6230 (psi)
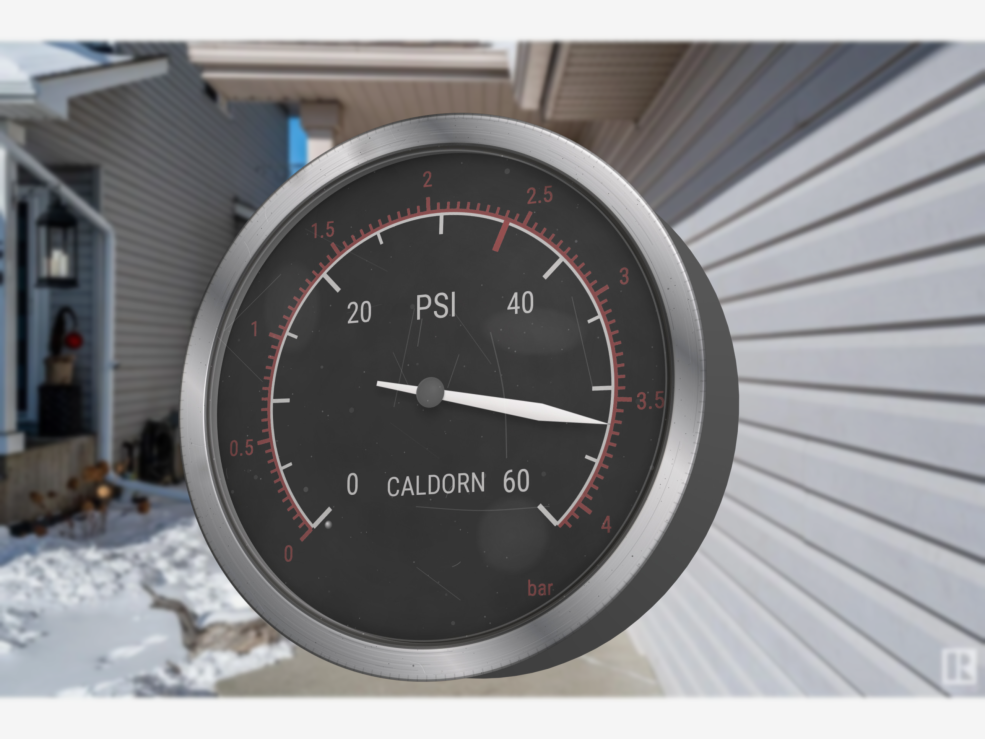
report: 52.5 (psi)
